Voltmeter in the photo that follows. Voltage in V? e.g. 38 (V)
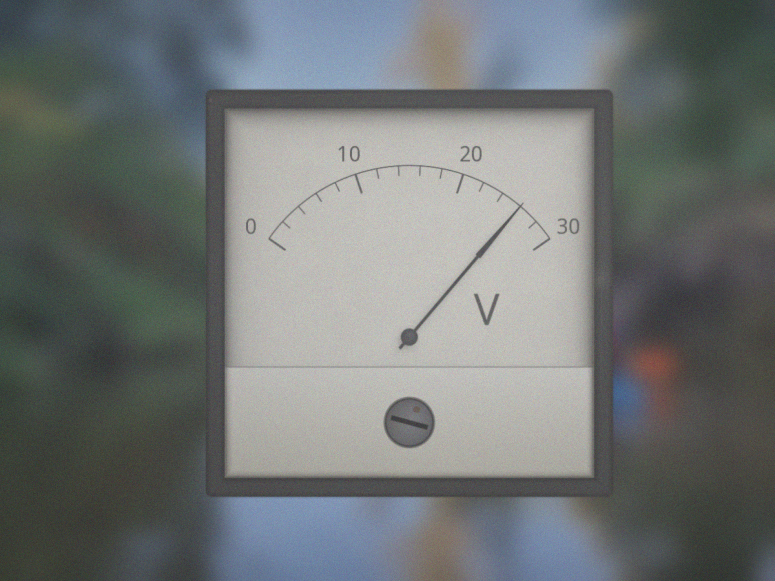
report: 26 (V)
